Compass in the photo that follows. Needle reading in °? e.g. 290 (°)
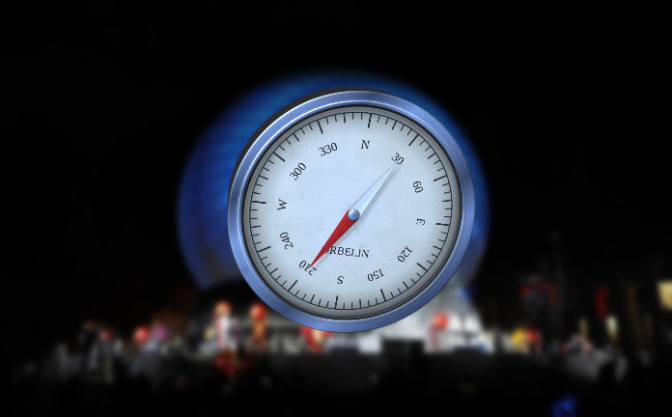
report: 210 (°)
